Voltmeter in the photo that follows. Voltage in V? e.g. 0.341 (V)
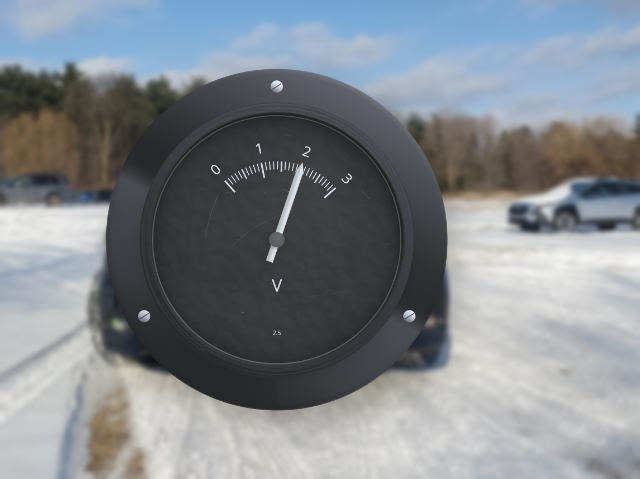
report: 2 (V)
